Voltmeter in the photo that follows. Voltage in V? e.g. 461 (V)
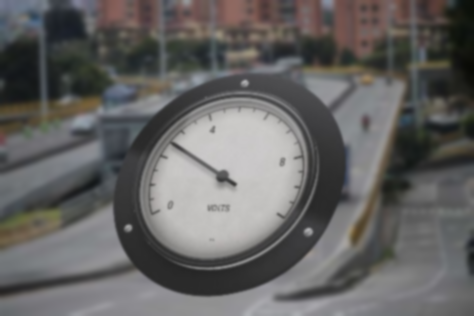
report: 2.5 (V)
